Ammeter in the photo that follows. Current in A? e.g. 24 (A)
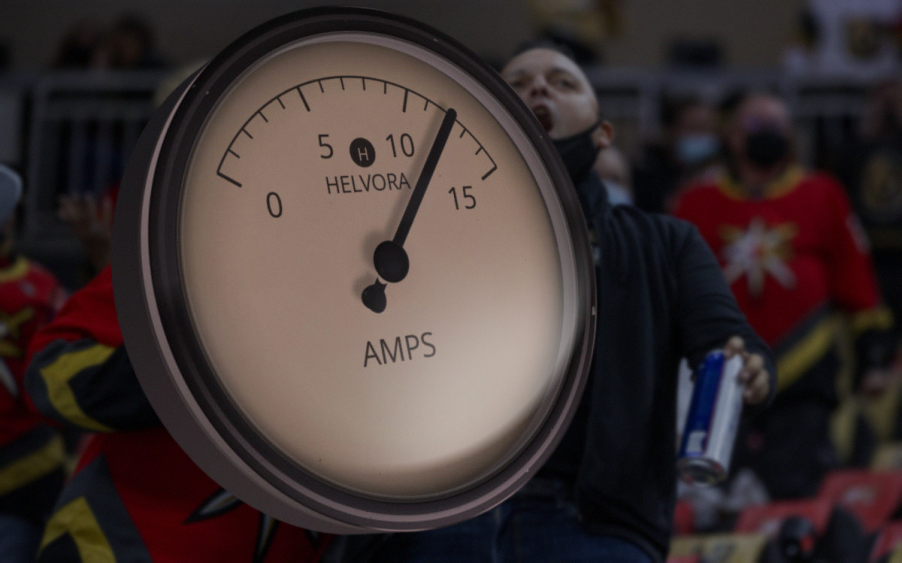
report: 12 (A)
